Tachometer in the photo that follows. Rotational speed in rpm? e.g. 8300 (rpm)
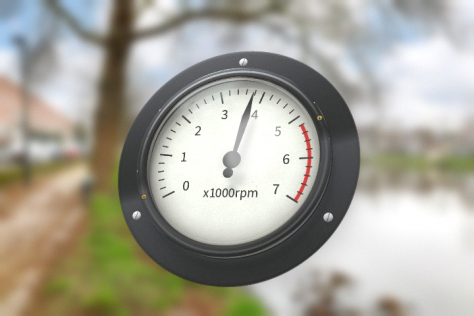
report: 3800 (rpm)
